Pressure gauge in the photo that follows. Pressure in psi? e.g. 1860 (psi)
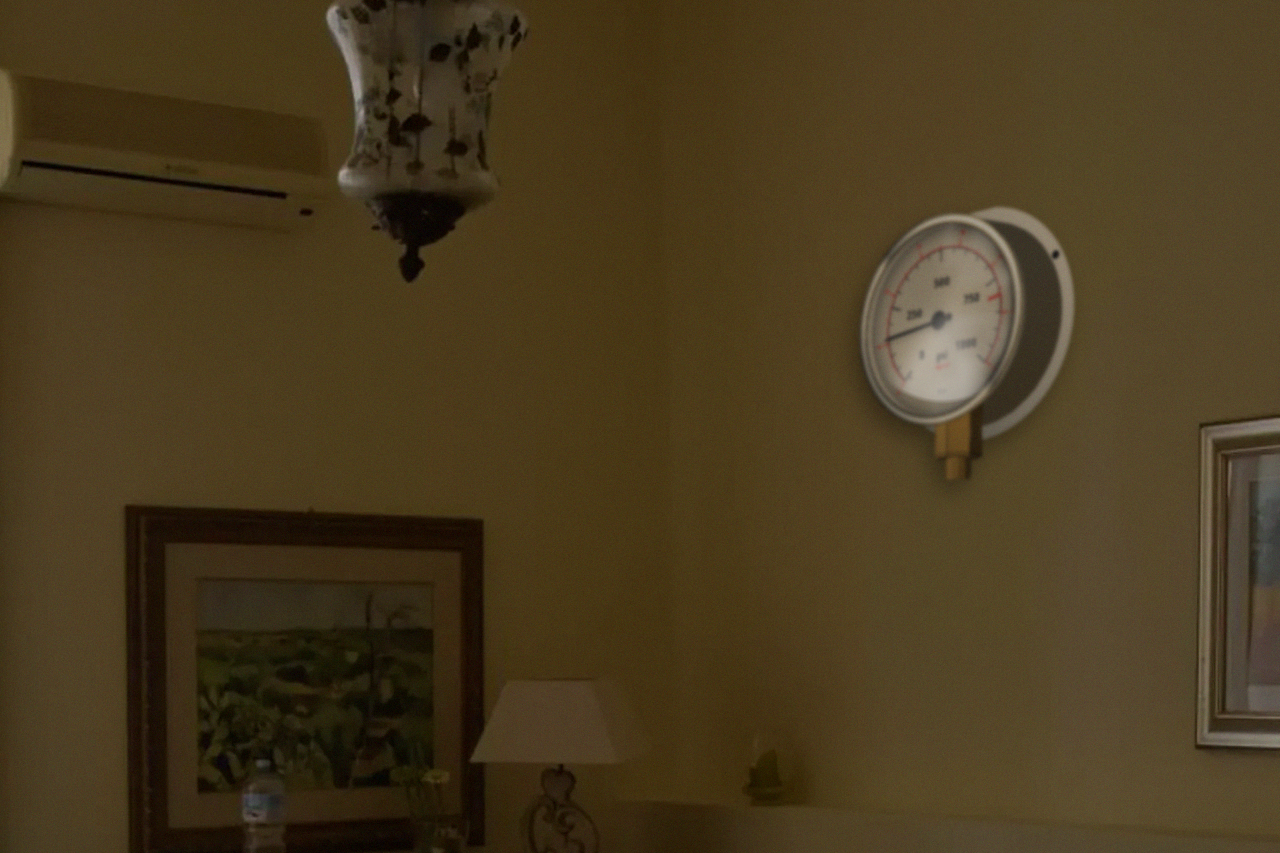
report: 150 (psi)
